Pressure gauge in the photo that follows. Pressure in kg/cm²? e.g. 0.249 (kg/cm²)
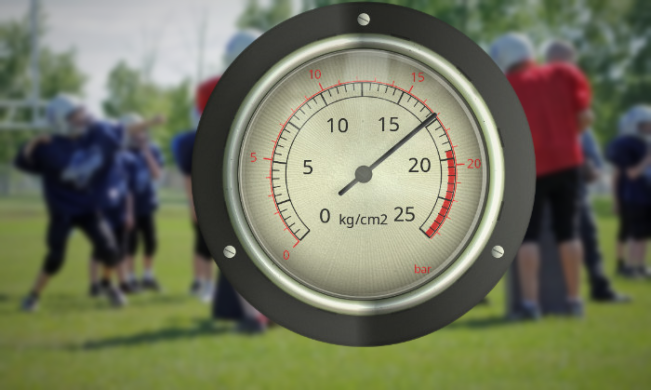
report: 17.25 (kg/cm²)
